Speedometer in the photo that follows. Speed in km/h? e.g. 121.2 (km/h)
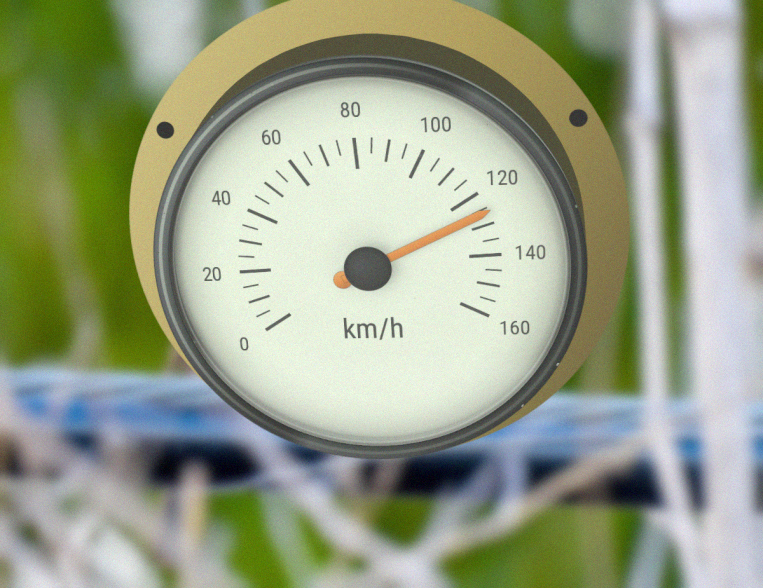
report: 125 (km/h)
